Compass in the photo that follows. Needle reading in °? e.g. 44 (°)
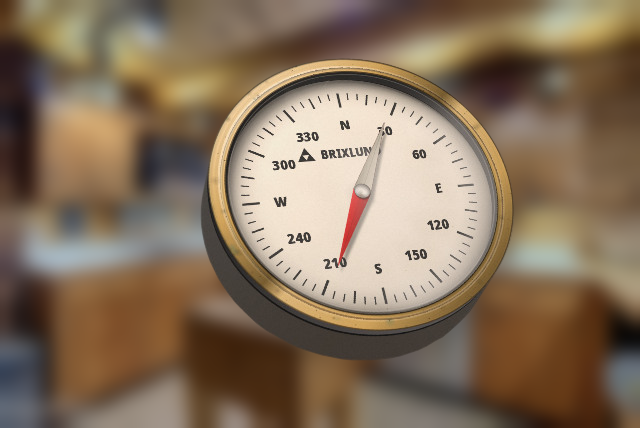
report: 207.5 (°)
